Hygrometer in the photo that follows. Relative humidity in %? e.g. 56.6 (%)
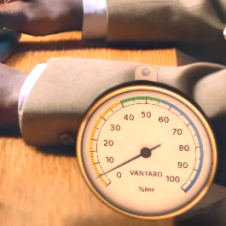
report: 5 (%)
